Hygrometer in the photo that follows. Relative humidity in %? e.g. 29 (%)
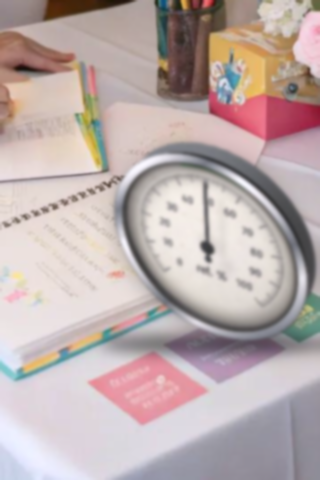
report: 50 (%)
